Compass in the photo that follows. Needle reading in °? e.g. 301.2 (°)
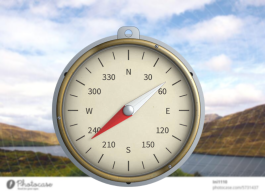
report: 232.5 (°)
